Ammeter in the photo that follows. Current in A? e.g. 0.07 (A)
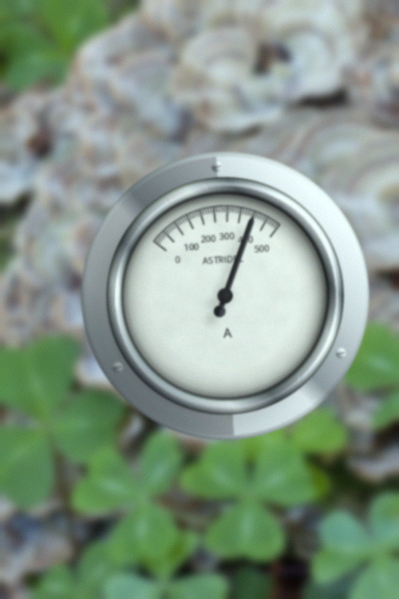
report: 400 (A)
